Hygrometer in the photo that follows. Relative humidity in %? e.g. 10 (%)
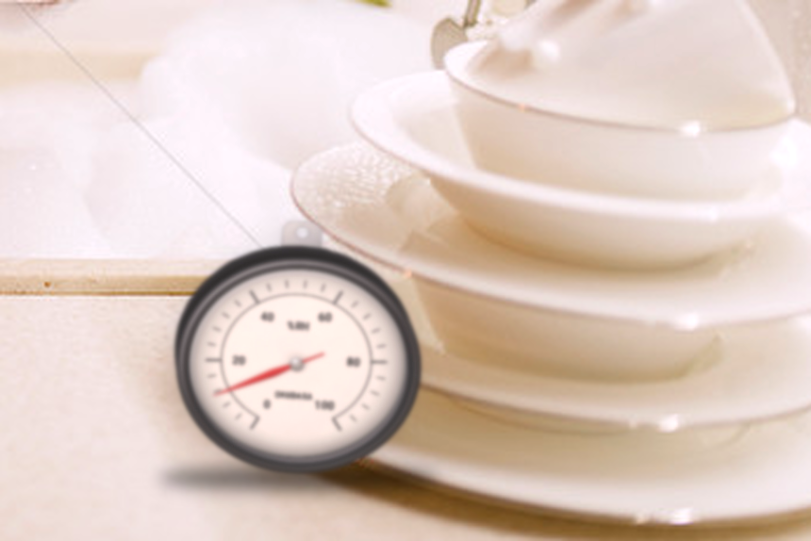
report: 12 (%)
